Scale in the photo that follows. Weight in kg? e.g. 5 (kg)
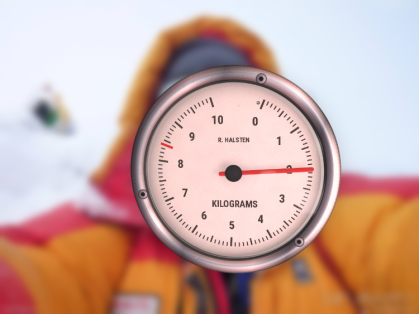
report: 2 (kg)
